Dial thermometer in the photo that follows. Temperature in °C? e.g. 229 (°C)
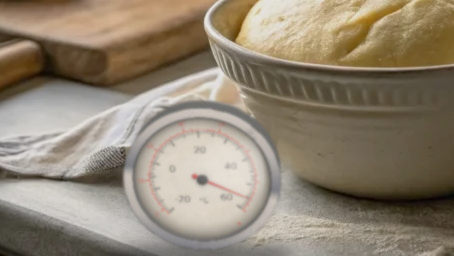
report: 55 (°C)
